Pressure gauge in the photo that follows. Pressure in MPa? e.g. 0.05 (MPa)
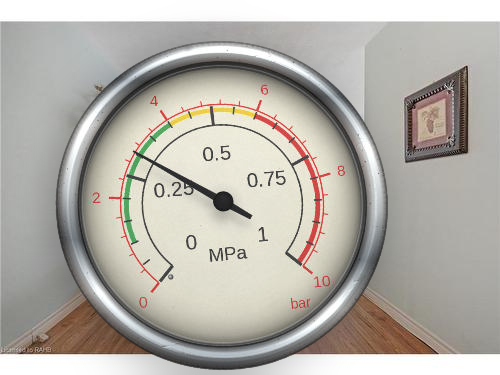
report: 0.3 (MPa)
